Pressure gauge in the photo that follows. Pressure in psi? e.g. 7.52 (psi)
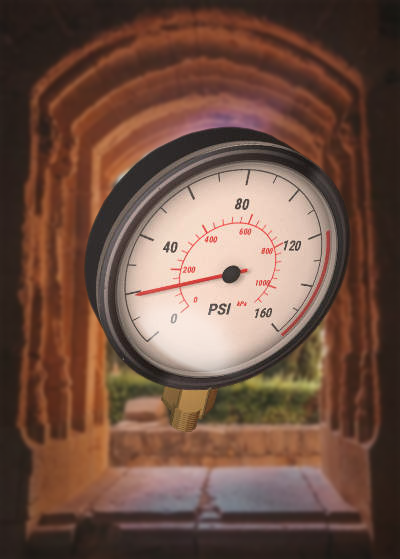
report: 20 (psi)
